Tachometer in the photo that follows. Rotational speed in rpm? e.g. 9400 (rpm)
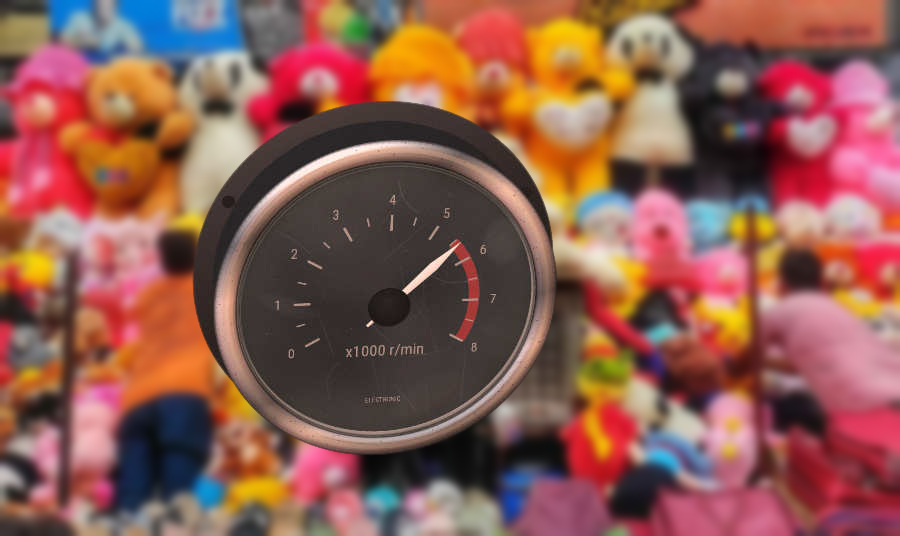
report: 5500 (rpm)
